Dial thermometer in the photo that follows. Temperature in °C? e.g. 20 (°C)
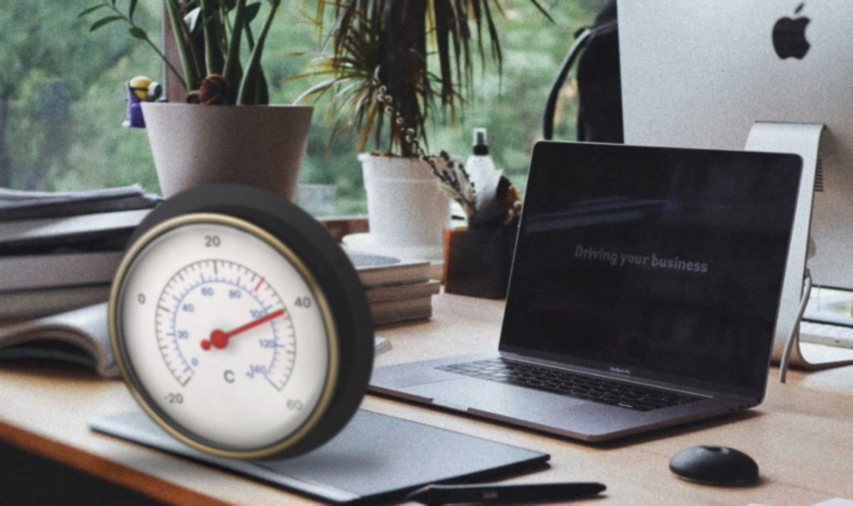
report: 40 (°C)
